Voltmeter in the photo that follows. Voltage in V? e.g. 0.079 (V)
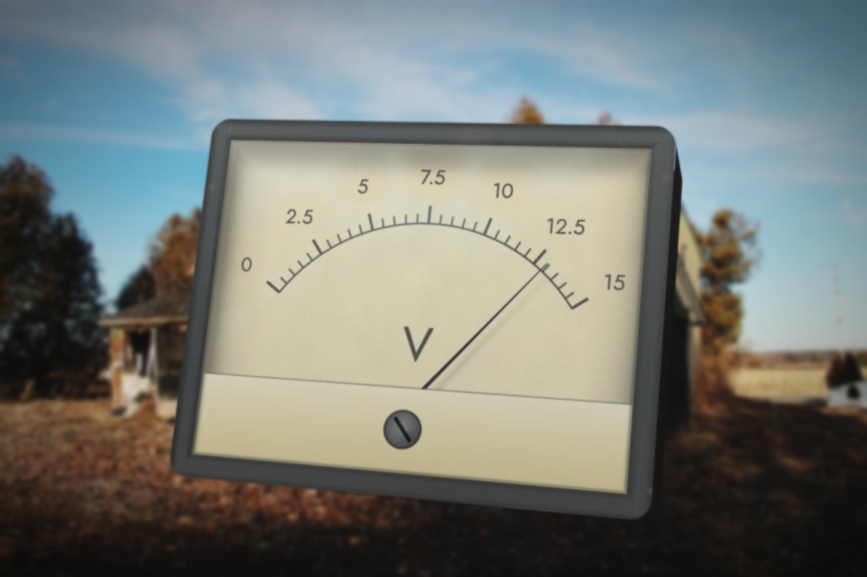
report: 13 (V)
